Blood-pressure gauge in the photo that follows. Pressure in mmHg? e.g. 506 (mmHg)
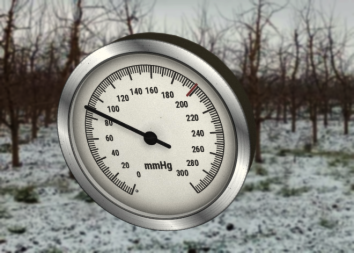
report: 90 (mmHg)
